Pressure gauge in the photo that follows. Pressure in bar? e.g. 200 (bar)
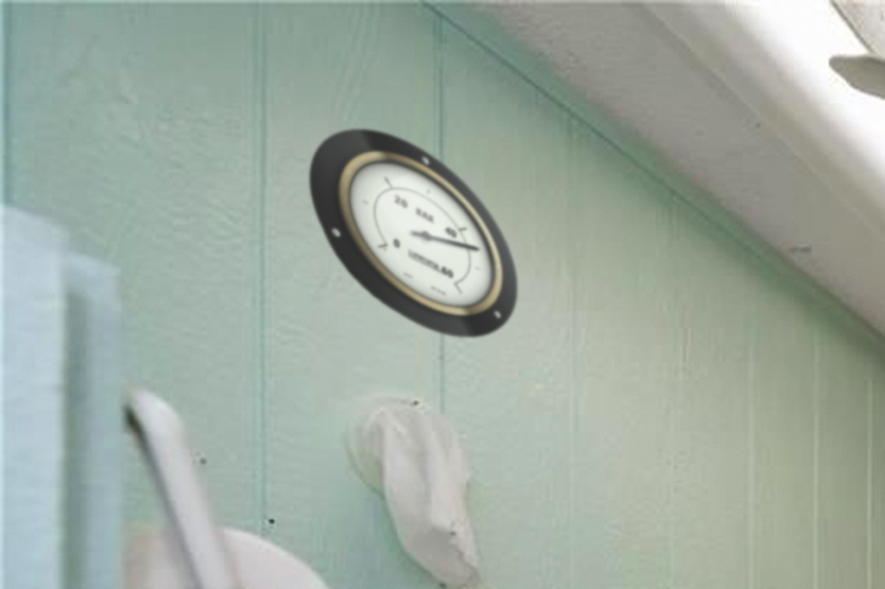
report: 45 (bar)
